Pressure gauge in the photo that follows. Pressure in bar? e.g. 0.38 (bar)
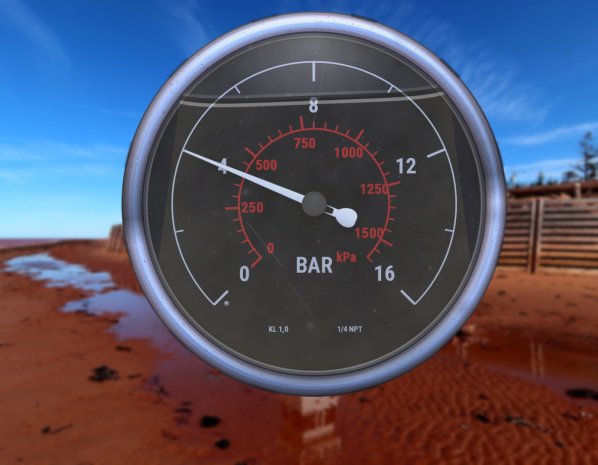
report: 4 (bar)
